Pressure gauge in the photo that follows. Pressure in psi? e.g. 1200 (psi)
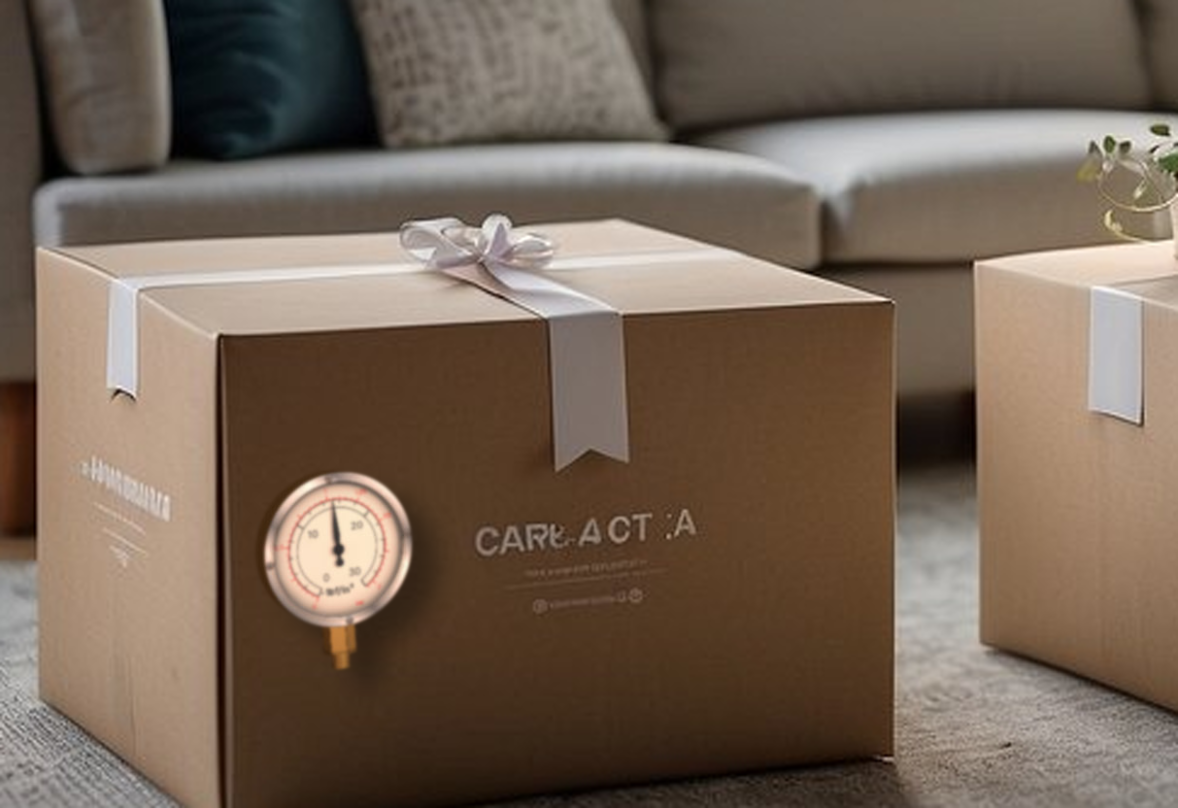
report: 15 (psi)
